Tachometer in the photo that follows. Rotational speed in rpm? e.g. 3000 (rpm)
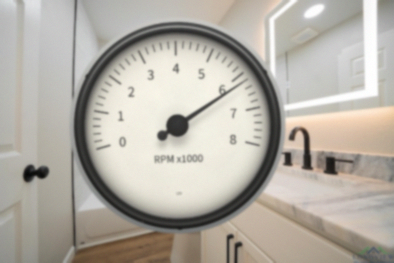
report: 6200 (rpm)
